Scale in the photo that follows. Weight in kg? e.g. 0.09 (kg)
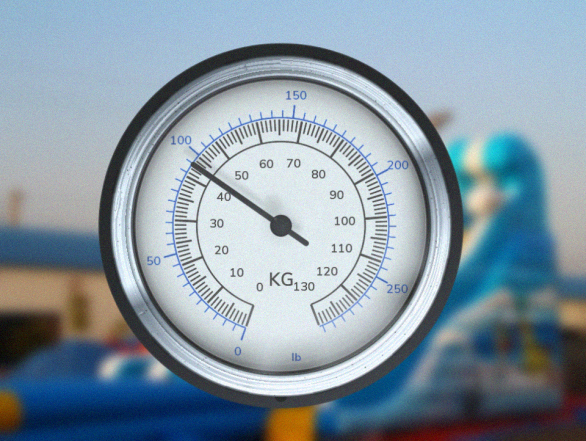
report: 43 (kg)
